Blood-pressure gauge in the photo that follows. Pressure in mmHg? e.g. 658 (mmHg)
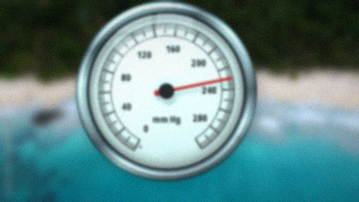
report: 230 (mmHg)
